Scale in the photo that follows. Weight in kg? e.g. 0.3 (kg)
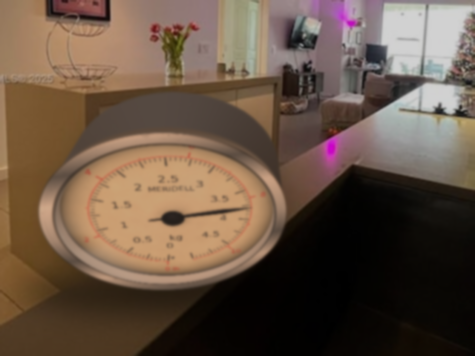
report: 3.75 (kg)
